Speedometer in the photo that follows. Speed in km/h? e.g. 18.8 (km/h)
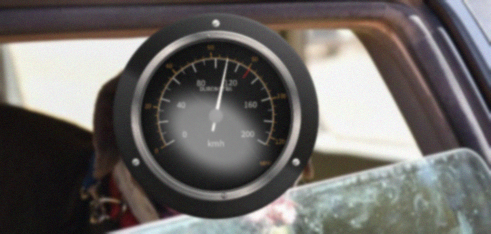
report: 110 (km/h)
